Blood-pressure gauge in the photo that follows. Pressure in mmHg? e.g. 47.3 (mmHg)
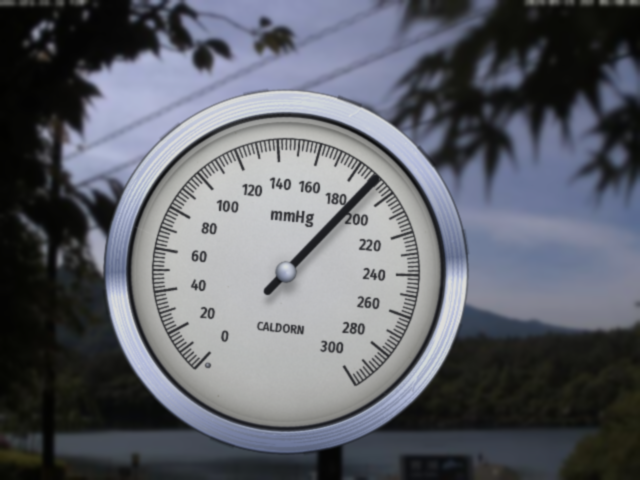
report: 190 (mmHg)
